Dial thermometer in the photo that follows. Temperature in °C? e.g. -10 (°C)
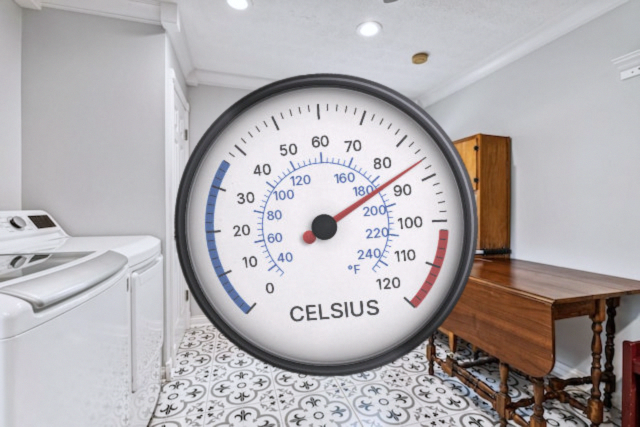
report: 86 (°C)
